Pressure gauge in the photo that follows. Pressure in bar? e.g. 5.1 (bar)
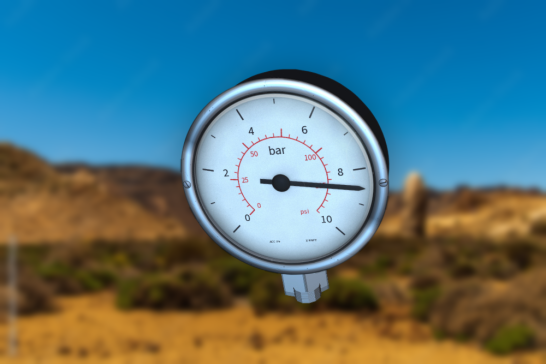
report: 8.5 (bar)
